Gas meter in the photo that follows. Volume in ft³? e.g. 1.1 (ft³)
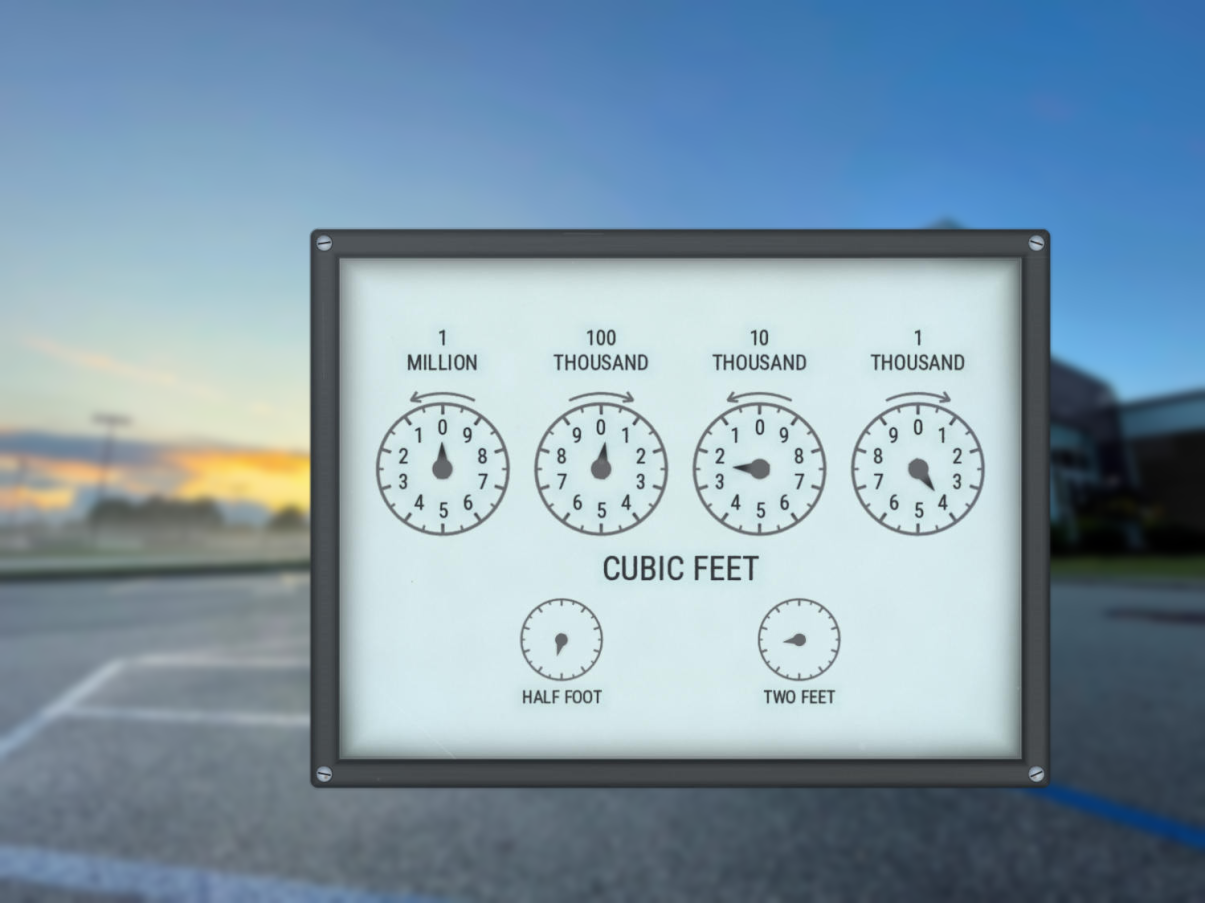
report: 2400 (ft³)
